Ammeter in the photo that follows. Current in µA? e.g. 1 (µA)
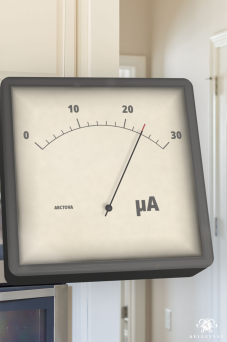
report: 24 (µA)
